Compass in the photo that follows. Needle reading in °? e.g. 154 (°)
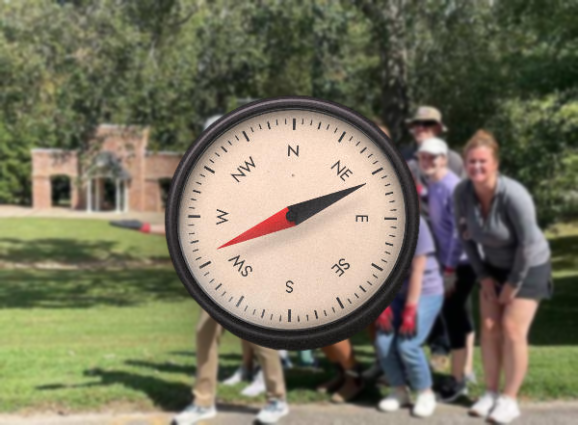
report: 245 (°)
